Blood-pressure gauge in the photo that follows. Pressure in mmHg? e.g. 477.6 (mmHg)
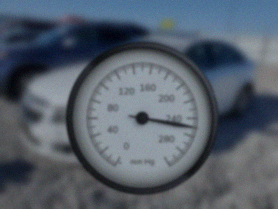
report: 250 (mmHg)
